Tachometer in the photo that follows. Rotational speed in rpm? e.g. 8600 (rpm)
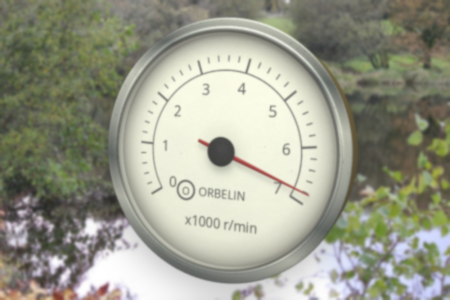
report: 6800 (rpm)
